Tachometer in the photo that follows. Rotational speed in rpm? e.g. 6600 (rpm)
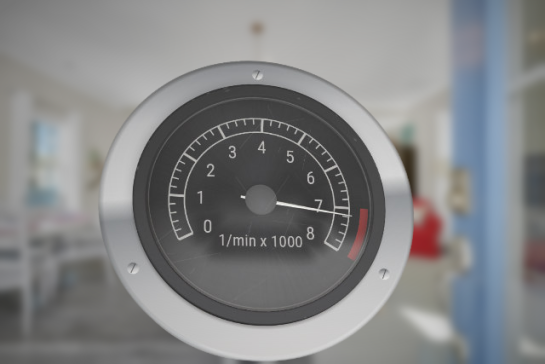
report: 7200 (rpm)
